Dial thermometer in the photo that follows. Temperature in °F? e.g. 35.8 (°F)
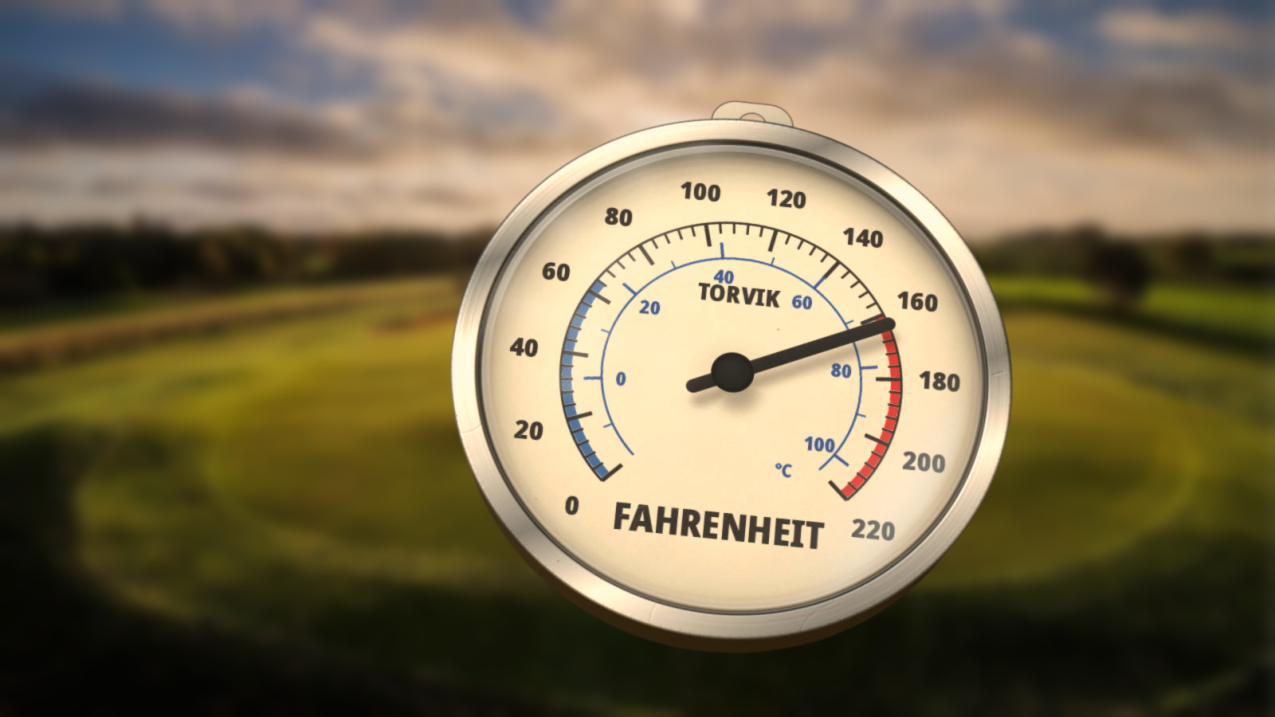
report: 164 (°F)
